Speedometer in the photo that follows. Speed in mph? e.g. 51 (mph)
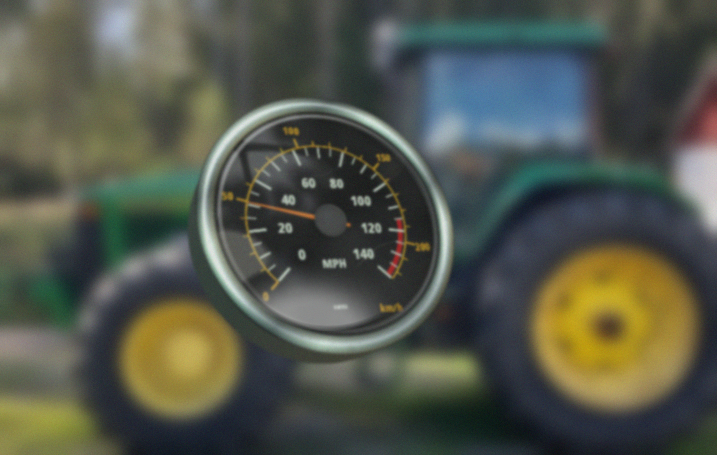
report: 30 (mph)
